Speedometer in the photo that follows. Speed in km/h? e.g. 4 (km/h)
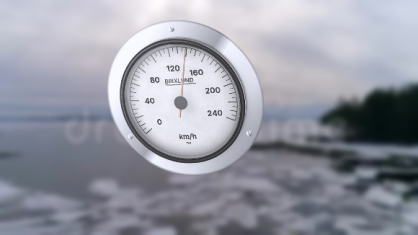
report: 140 (km/h)
